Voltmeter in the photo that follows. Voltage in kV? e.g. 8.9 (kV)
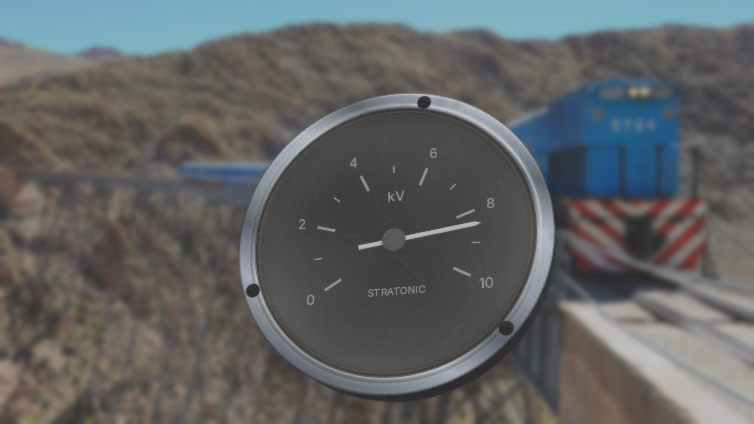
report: 8.5 (kV)
